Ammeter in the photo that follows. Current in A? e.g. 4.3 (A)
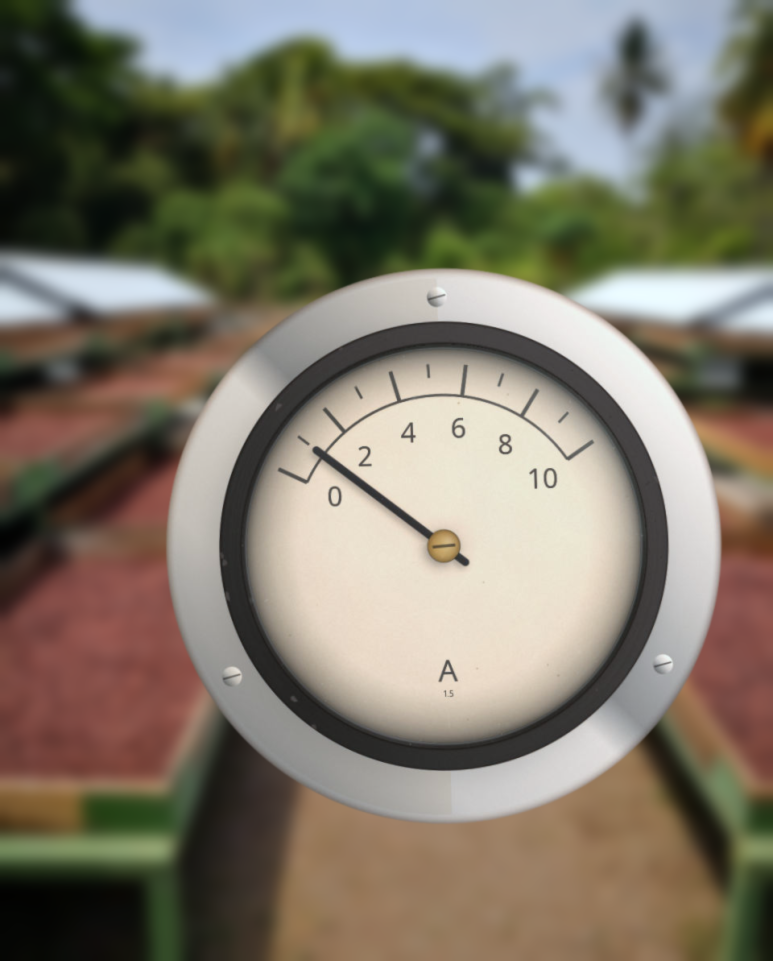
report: 1 (A)
